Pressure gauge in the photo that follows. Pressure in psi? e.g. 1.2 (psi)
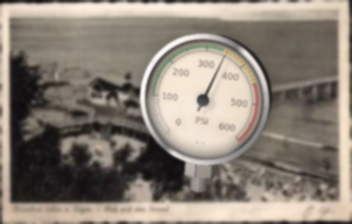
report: 350 (psi)
